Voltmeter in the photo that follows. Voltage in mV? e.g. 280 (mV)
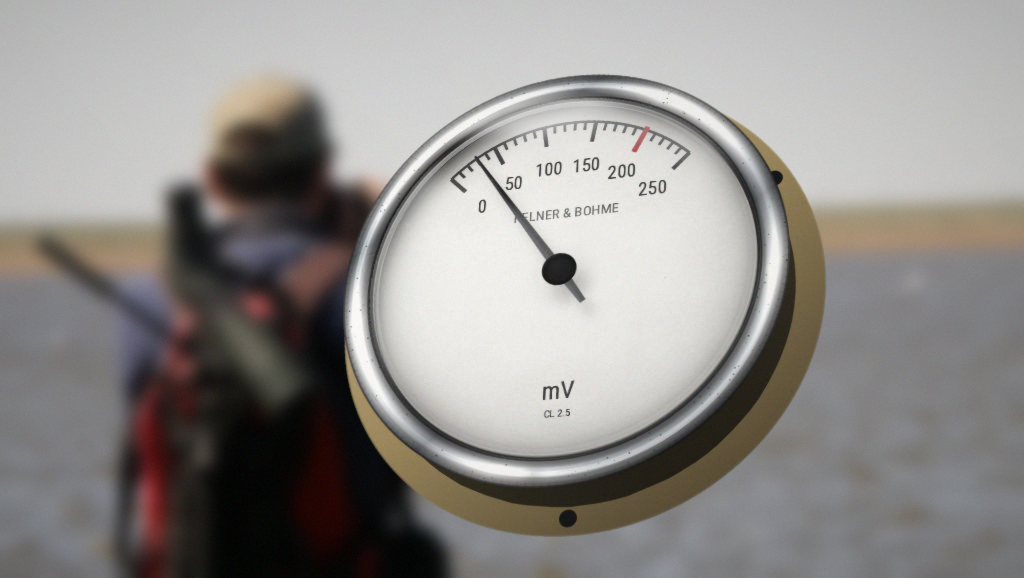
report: 30 (mV)
